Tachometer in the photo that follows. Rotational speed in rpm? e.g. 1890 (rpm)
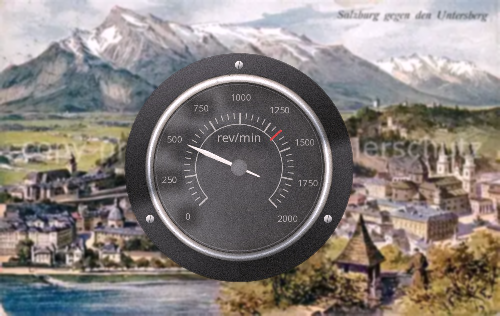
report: 500 (rpm)
